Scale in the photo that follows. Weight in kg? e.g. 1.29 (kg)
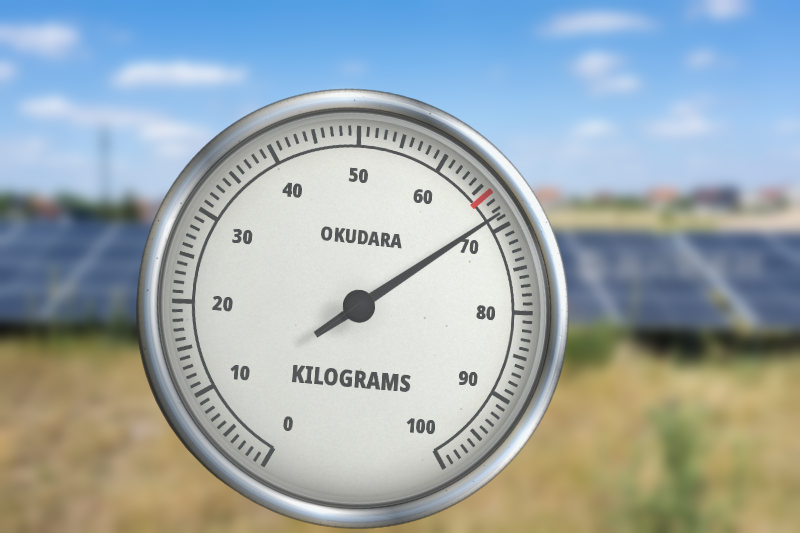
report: 68.5 (kg)
